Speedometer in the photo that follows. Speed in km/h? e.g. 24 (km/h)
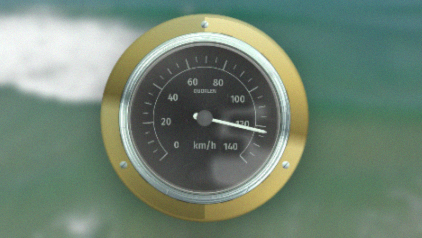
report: 122.5 (km/h)
